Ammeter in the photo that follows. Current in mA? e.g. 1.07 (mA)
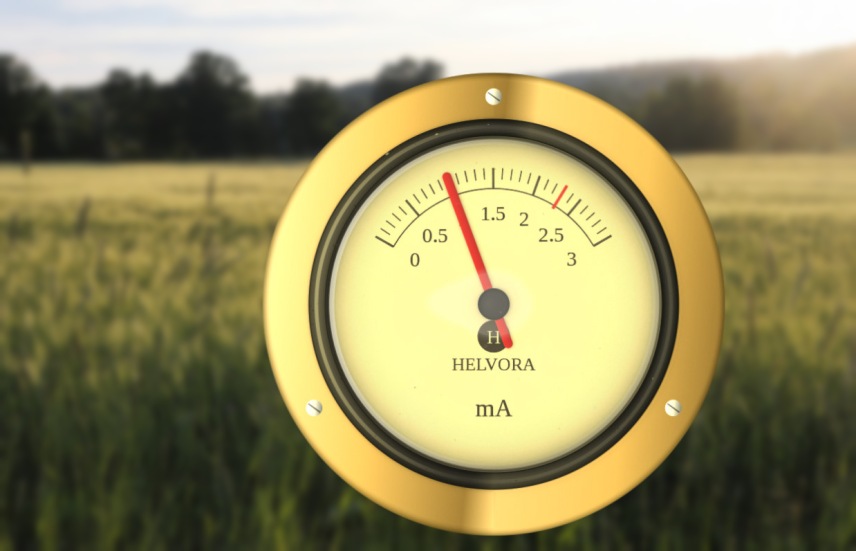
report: 1 (mA)
